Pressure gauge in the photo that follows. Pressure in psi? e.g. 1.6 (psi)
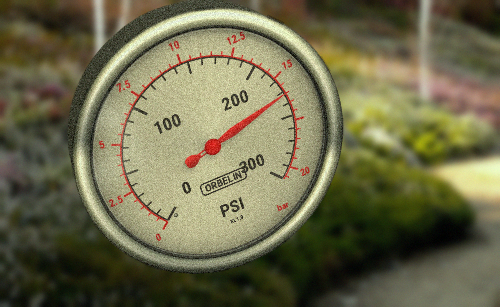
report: 230 (psi)
